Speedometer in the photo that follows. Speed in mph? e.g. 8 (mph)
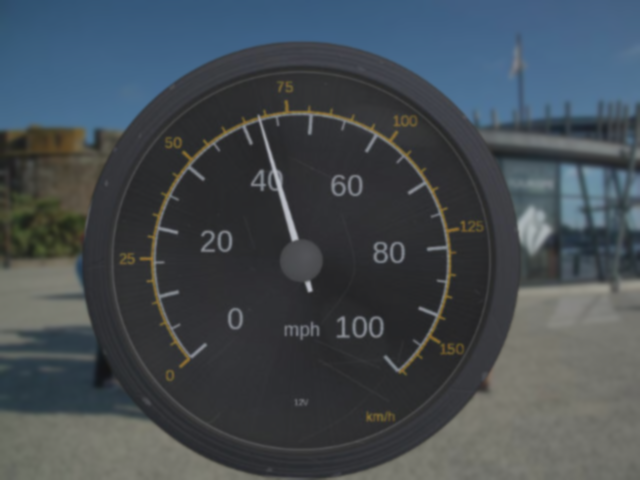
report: 42.5 (mph)
